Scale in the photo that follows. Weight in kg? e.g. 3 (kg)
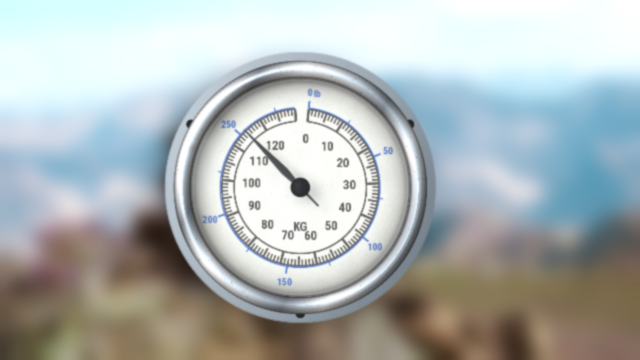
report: 115 (kg)
